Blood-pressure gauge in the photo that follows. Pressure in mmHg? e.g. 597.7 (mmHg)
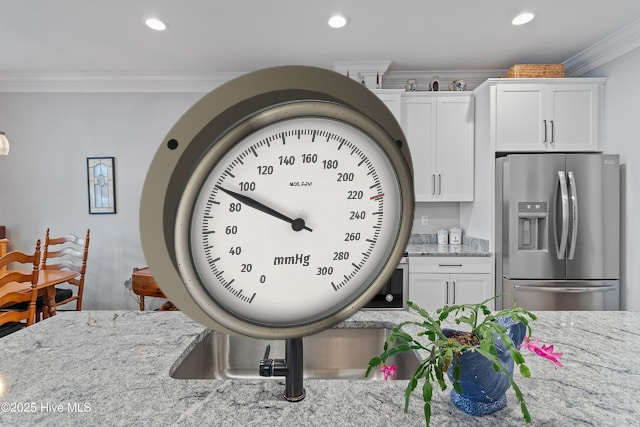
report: 90 (mmHg)
